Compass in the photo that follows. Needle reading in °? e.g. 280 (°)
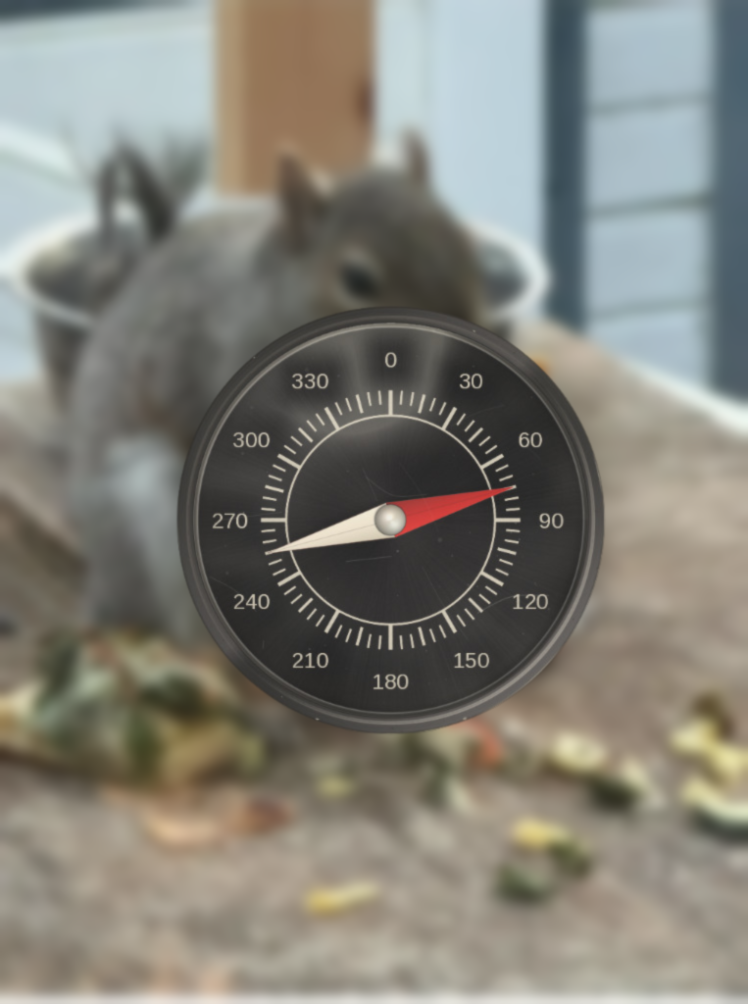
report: 75 (°)
